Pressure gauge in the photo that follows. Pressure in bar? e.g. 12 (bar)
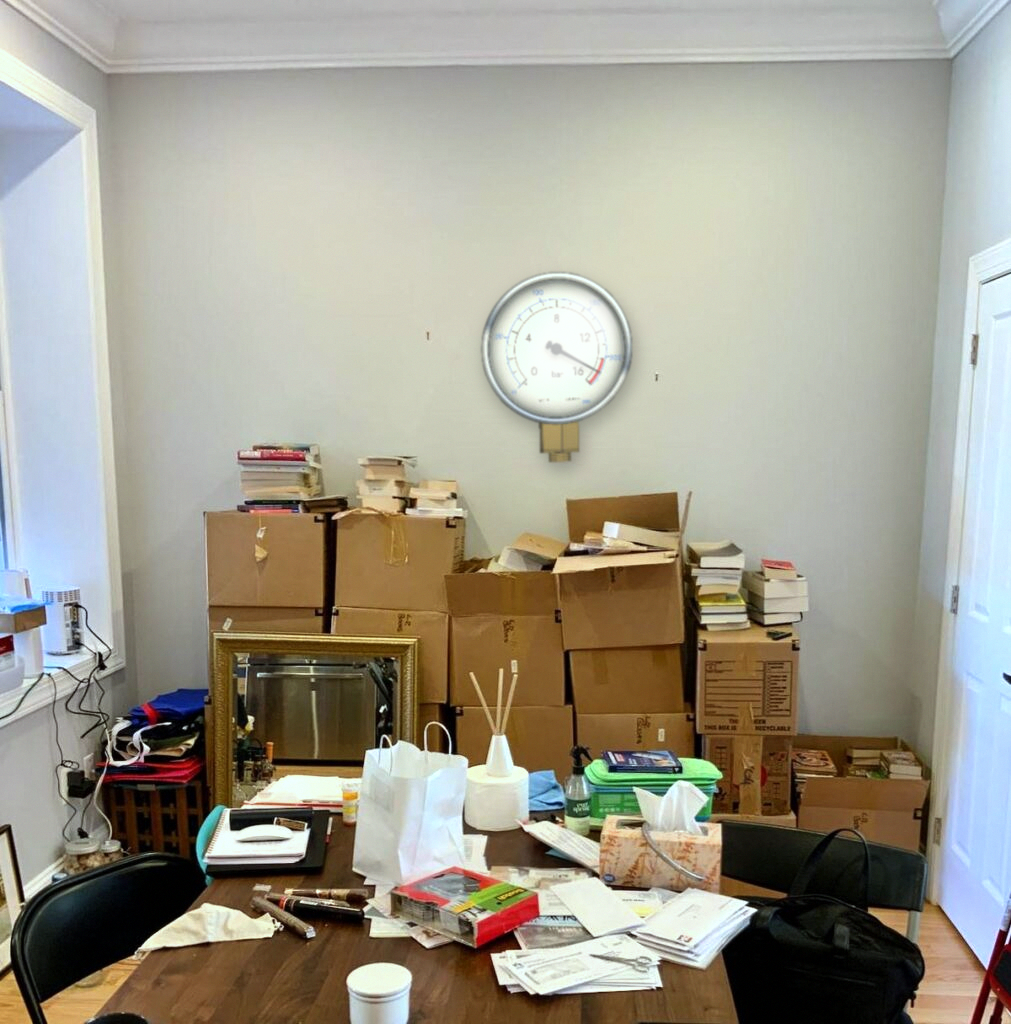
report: 15 (bar)
